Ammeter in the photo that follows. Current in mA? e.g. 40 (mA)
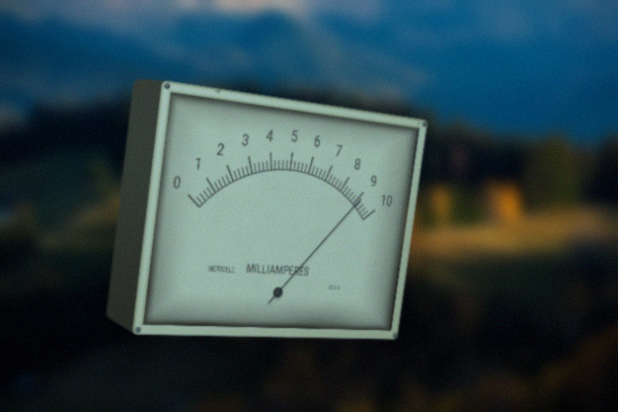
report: 9 (mA)
